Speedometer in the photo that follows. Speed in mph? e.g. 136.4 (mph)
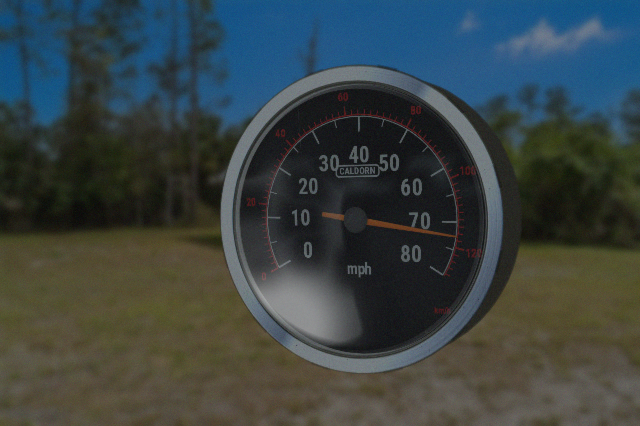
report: 72.5 (mph)
